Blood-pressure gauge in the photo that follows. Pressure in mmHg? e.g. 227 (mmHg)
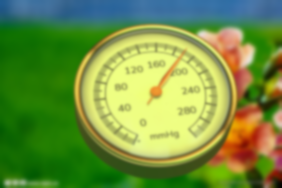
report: 190 (mmHg)
